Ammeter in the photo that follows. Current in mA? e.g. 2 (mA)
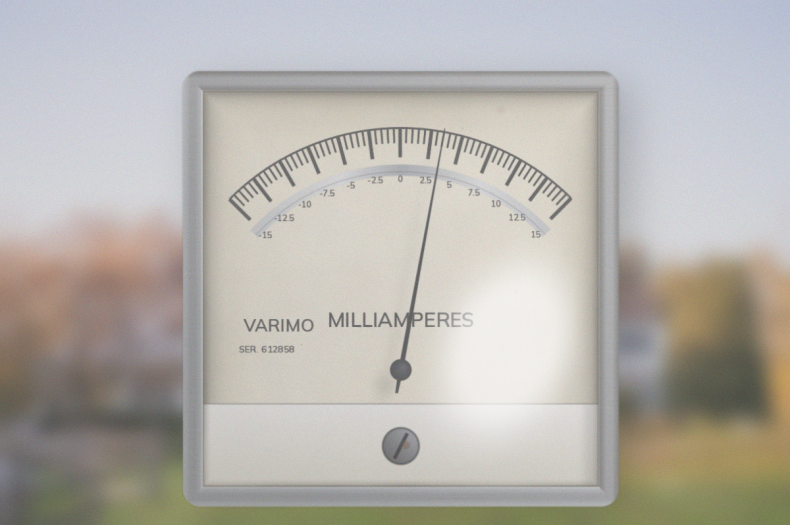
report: 3.5 (mA)
